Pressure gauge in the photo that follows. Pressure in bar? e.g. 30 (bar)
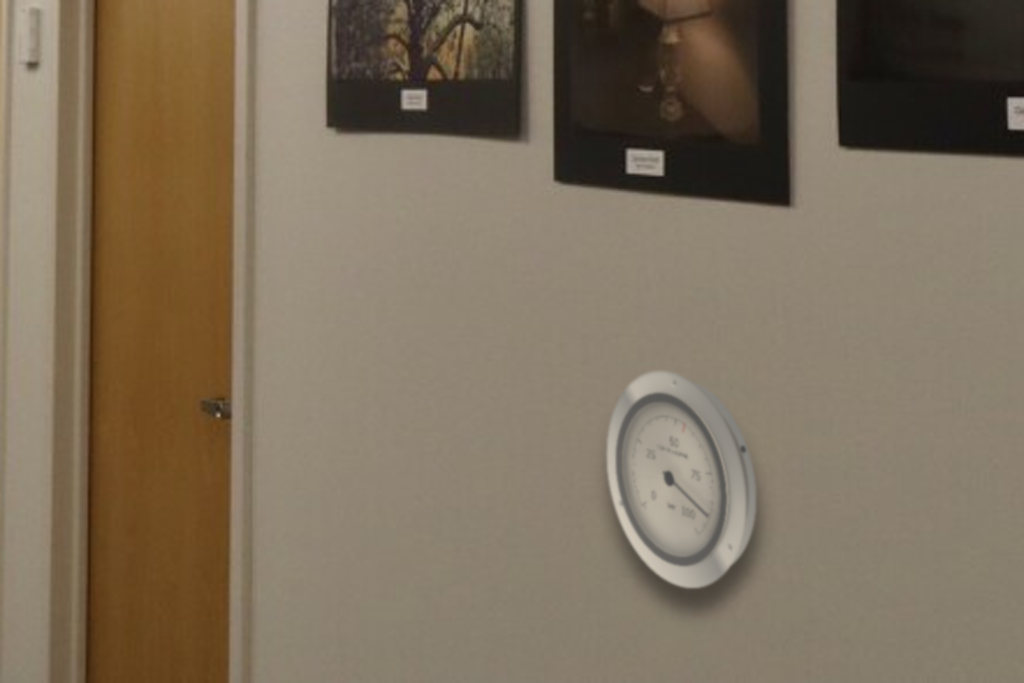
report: 90 (bar)
